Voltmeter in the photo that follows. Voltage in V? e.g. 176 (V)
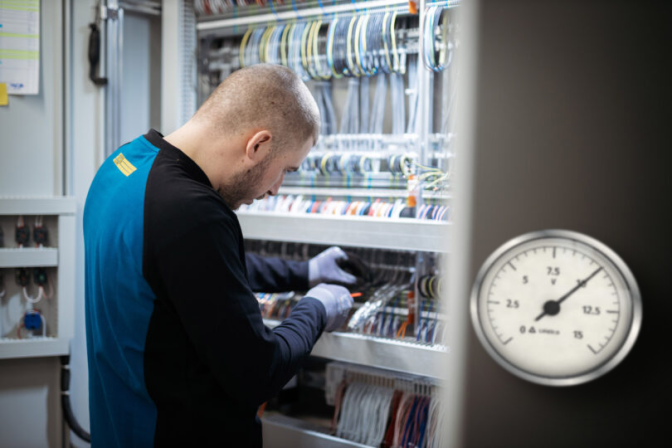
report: 10 (V)
